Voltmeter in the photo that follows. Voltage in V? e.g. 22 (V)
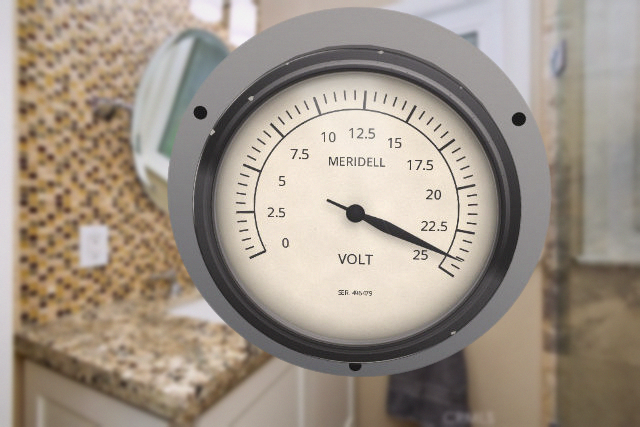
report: 24 (V)
